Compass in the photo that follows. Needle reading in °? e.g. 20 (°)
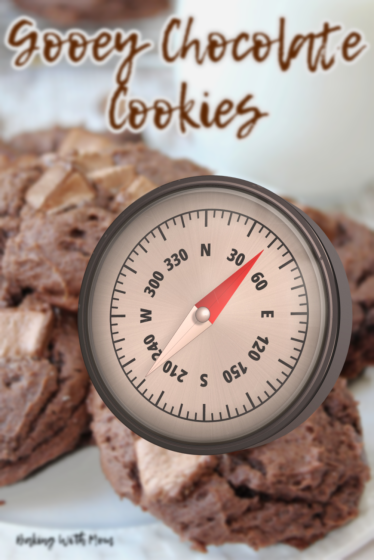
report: 45 (°)
